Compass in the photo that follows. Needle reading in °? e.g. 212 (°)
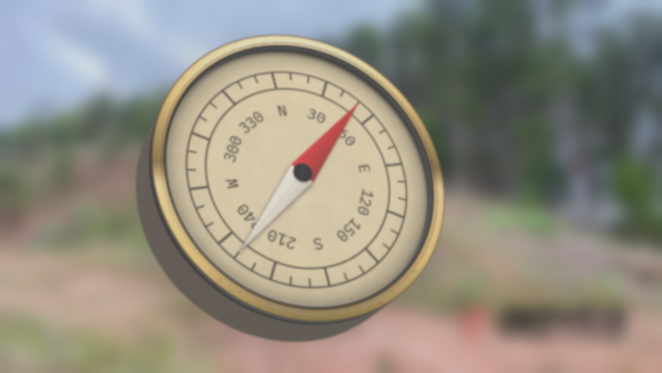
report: 50 (°)
